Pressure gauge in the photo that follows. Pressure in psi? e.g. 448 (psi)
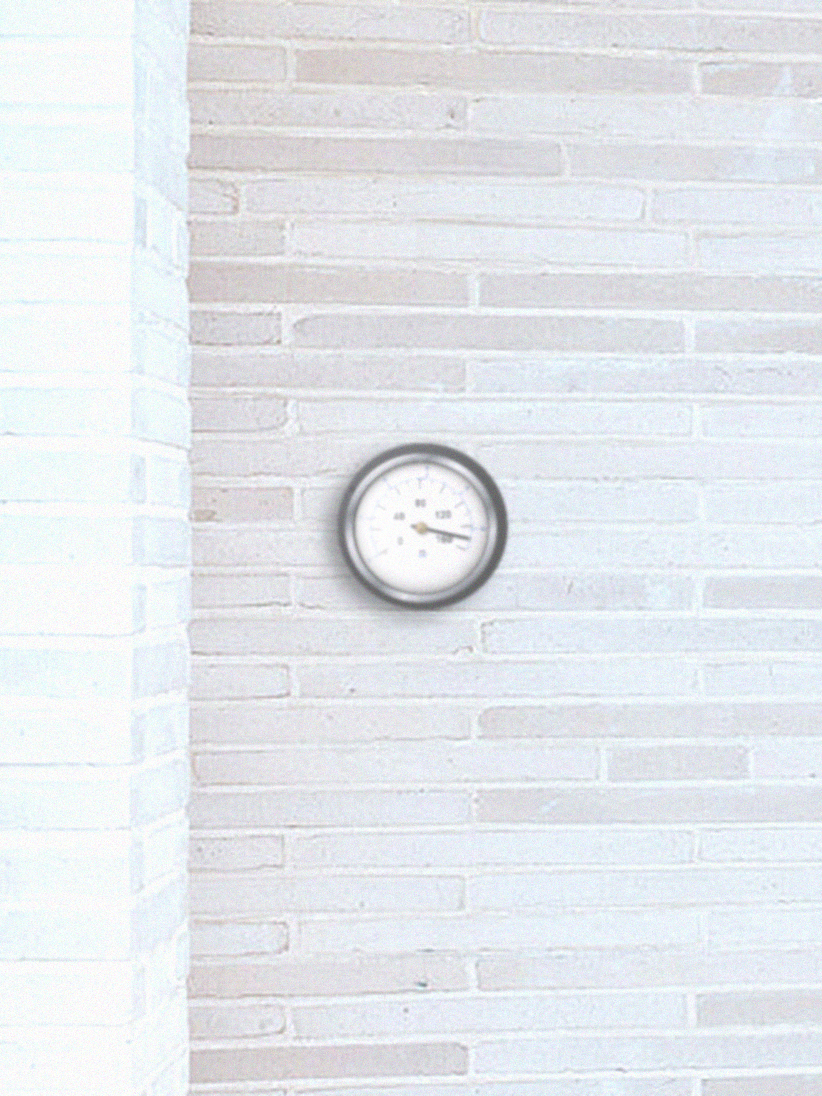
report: 150 (psi)
